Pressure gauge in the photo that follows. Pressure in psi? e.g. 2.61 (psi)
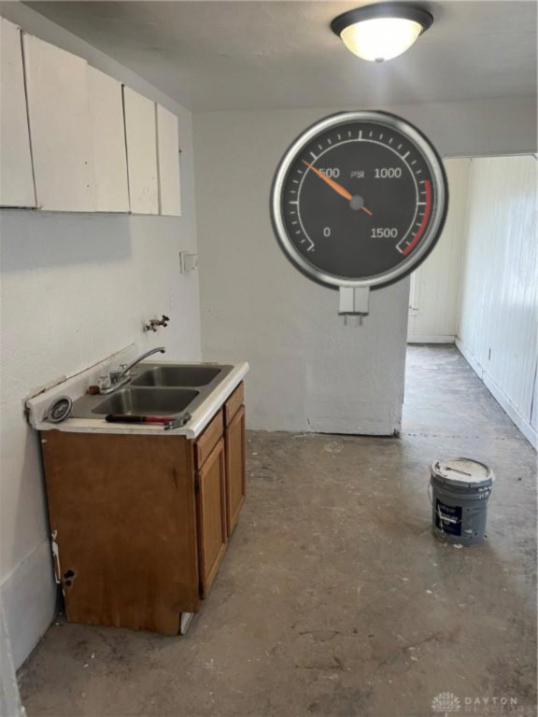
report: 450 (psi)
